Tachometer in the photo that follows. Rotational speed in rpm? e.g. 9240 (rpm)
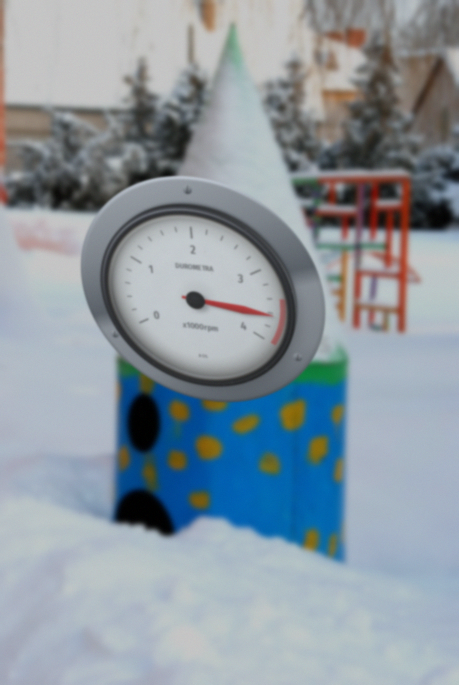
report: 3600 (rpm)
